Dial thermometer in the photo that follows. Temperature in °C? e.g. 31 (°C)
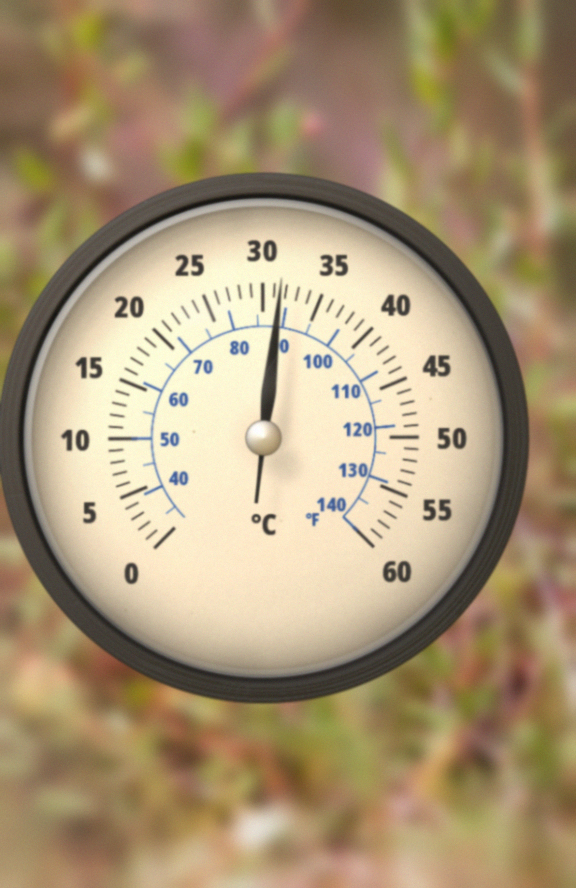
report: 31.5 (°C)
